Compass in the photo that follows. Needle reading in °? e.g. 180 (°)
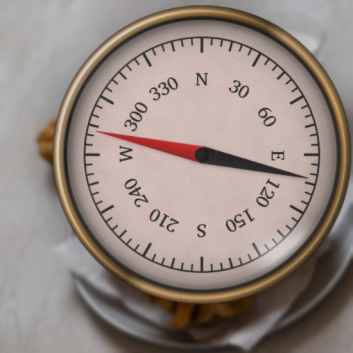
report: 282.5 (°)
